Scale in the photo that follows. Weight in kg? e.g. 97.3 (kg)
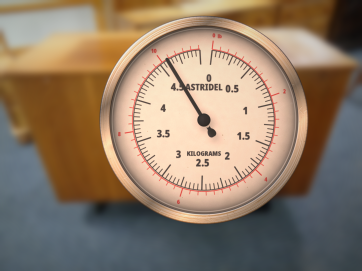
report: 4.6 (kg)
